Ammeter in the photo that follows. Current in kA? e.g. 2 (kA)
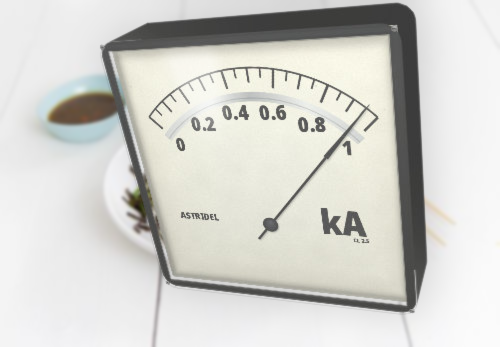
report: 0.95 (kA)
